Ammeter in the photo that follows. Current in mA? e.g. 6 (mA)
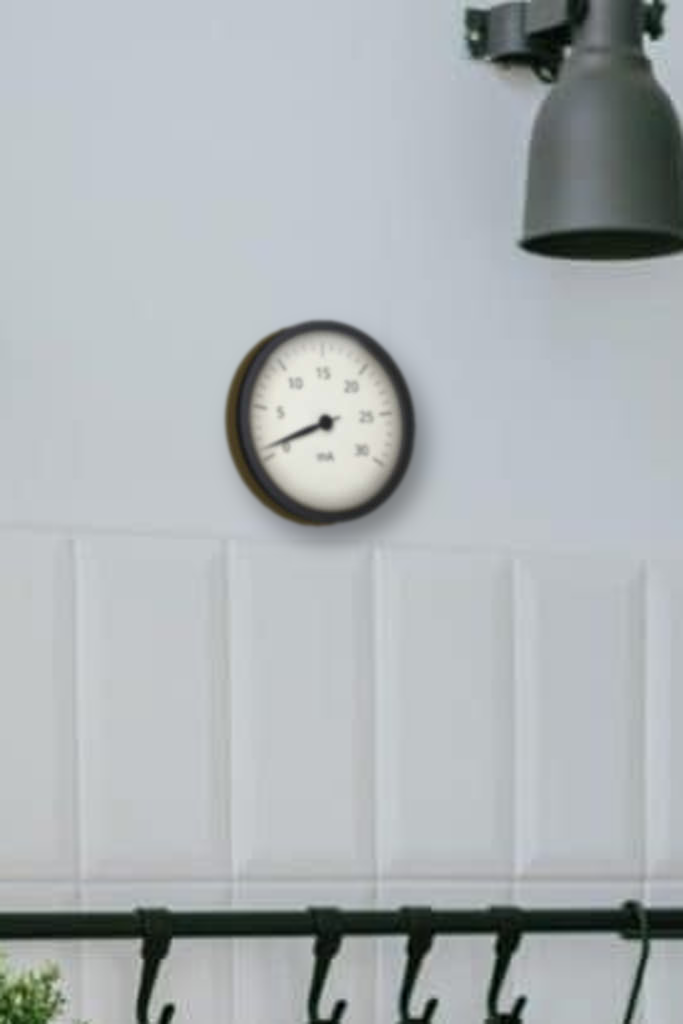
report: 1 (mA)
